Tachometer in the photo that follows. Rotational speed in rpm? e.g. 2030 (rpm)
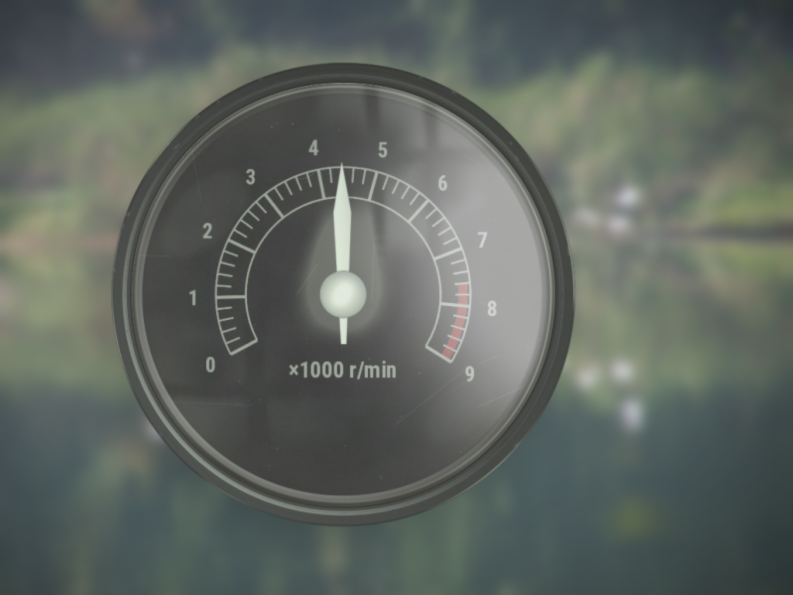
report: 4400 (rpm)
